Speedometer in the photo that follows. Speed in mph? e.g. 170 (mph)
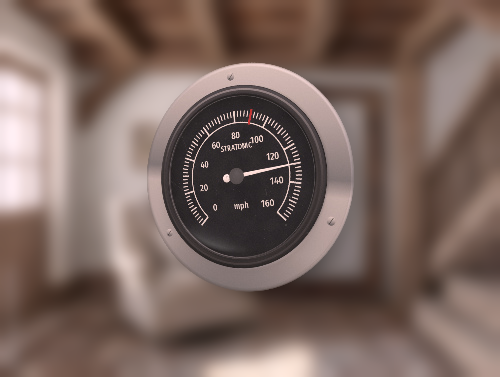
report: 130 (mph)
